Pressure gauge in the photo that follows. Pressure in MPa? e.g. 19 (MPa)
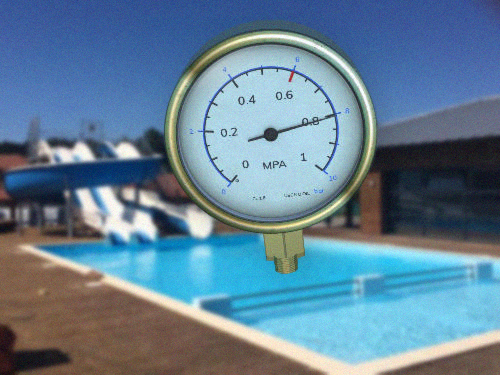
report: 0.8 (MPa)
